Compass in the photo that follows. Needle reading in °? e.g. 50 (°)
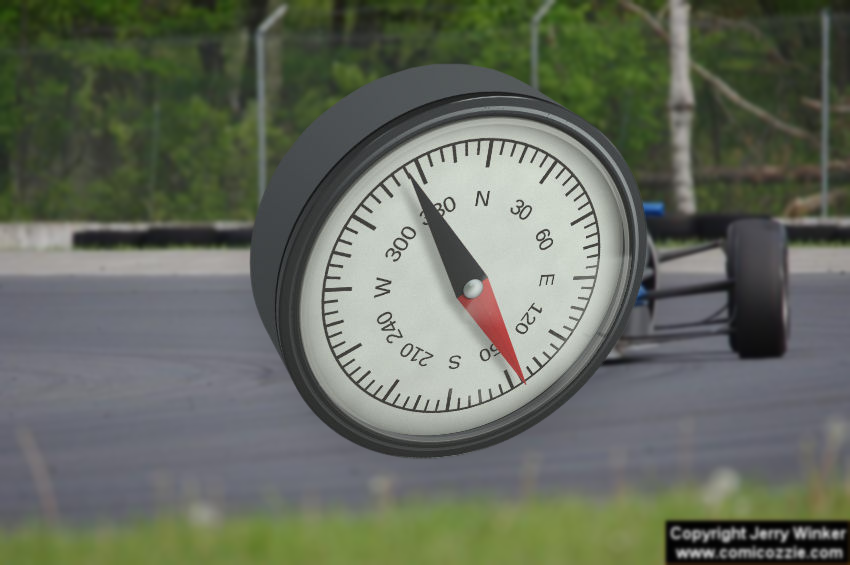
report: 145 (°)
